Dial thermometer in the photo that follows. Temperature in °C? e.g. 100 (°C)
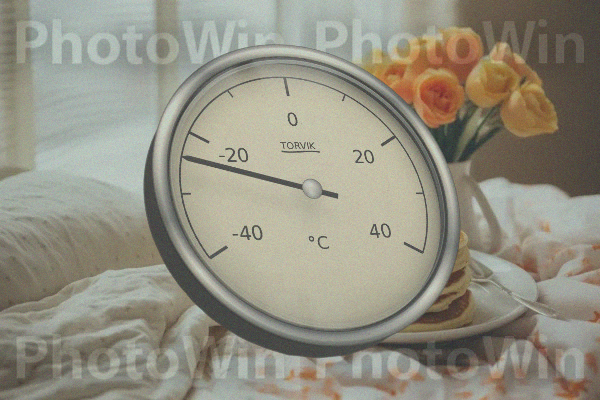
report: -25 (°C)
